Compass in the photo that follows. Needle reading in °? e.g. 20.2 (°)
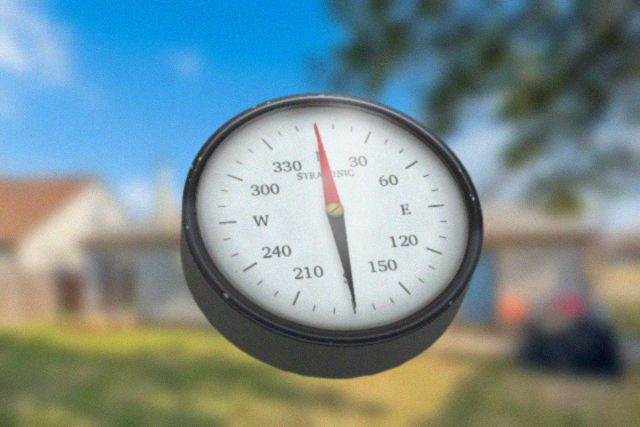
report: 0 (°)
